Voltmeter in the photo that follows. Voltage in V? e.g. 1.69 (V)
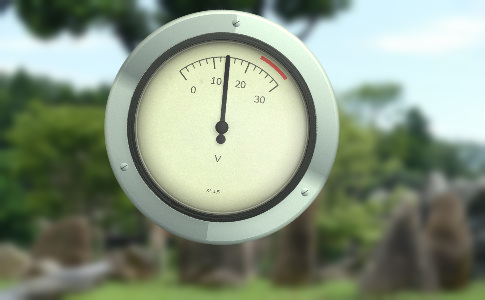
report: 14 (V)
